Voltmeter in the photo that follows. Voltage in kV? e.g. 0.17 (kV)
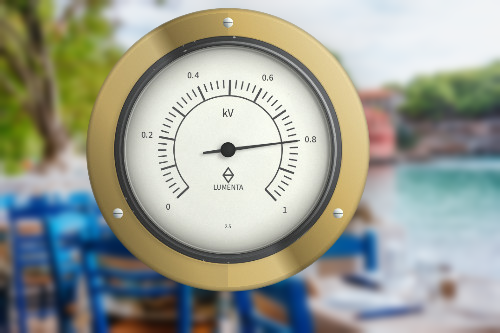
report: 0.8 (kV)
